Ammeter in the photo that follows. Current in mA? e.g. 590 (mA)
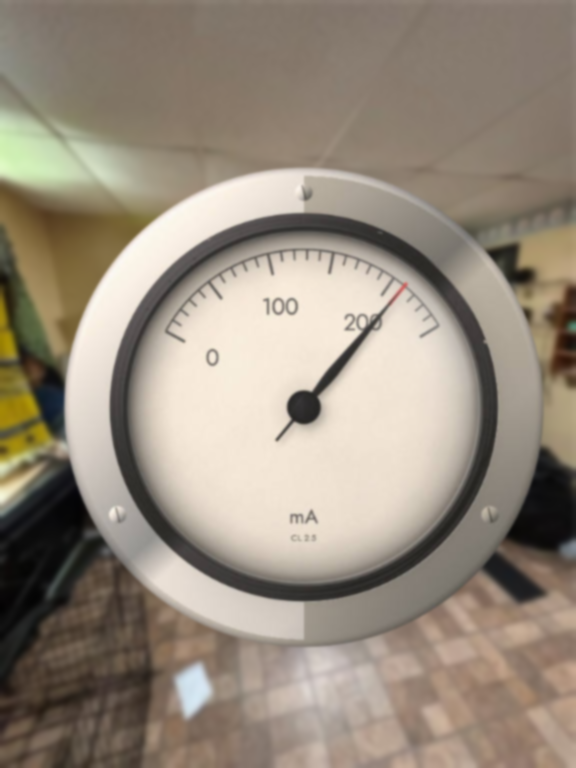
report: 210 (mA)
